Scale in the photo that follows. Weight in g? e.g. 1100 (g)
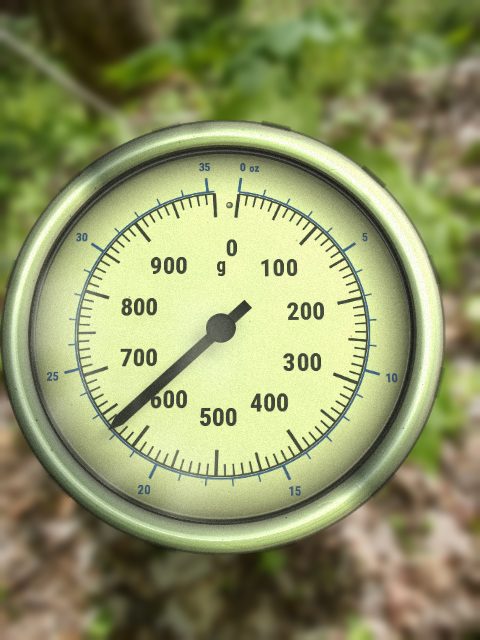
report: 630 (g)
